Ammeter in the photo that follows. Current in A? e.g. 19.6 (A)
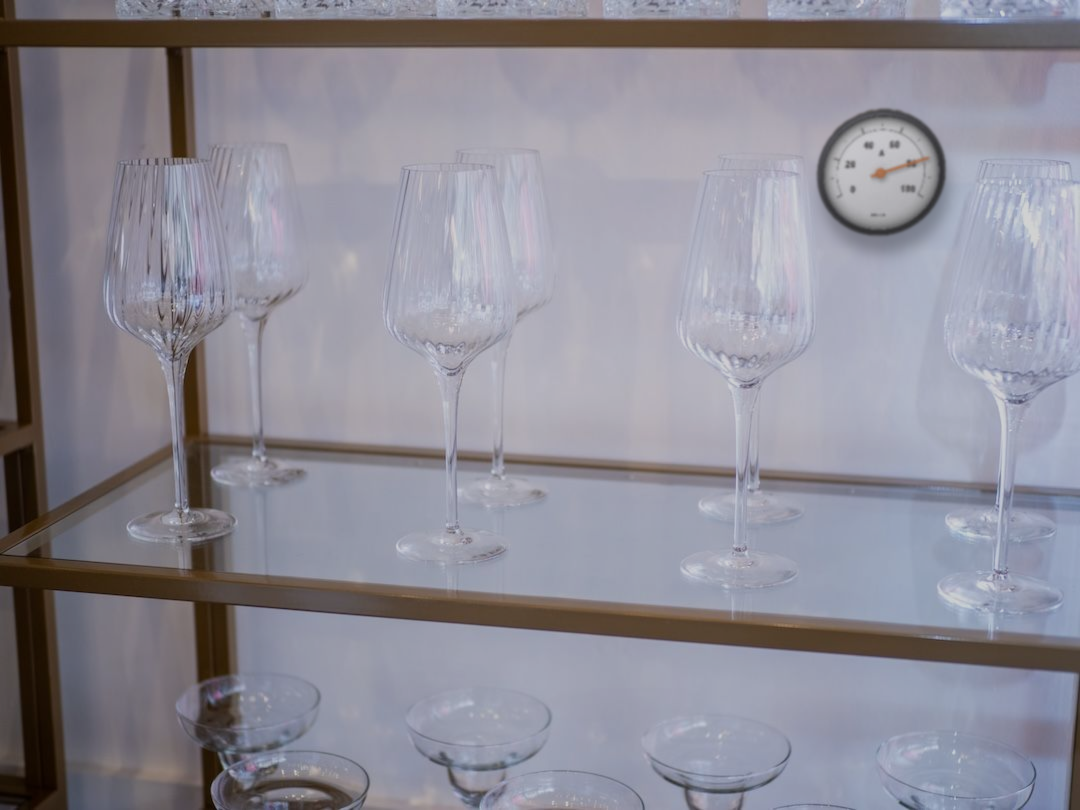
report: 80 (A)
